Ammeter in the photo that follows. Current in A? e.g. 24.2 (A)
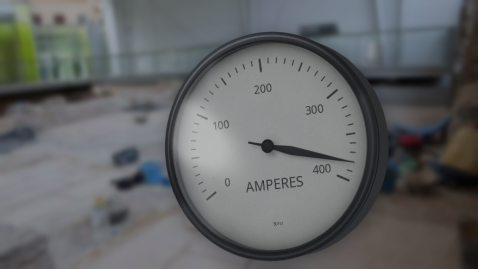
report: 380 (A)
